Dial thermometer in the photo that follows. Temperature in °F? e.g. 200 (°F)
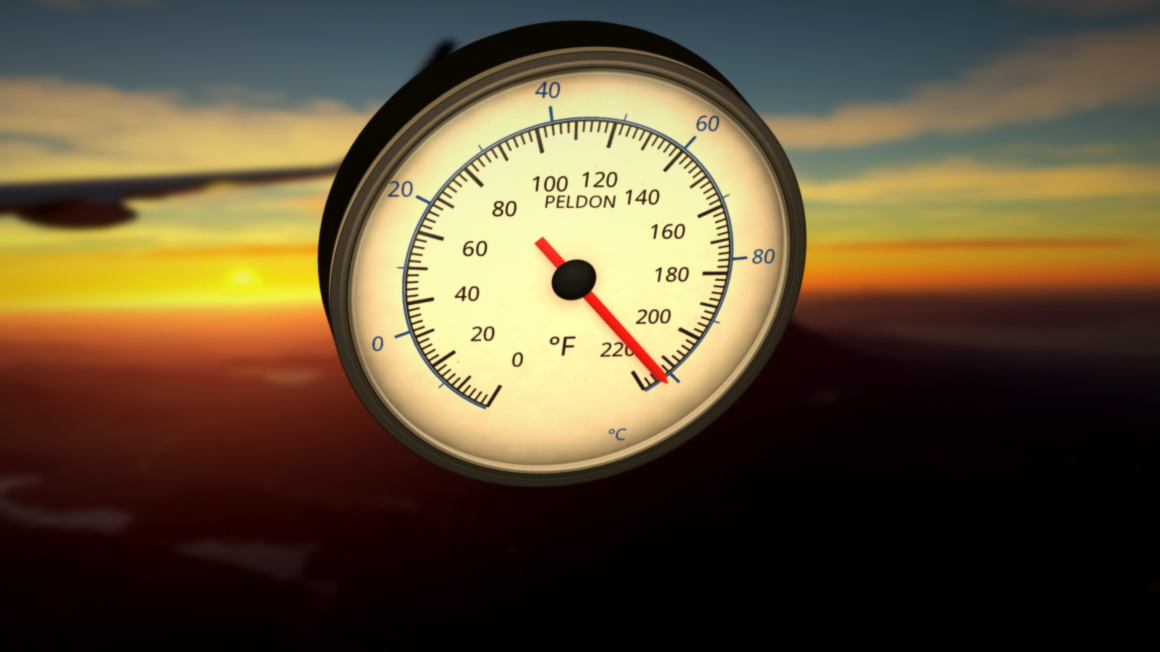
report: 214 (°F)
